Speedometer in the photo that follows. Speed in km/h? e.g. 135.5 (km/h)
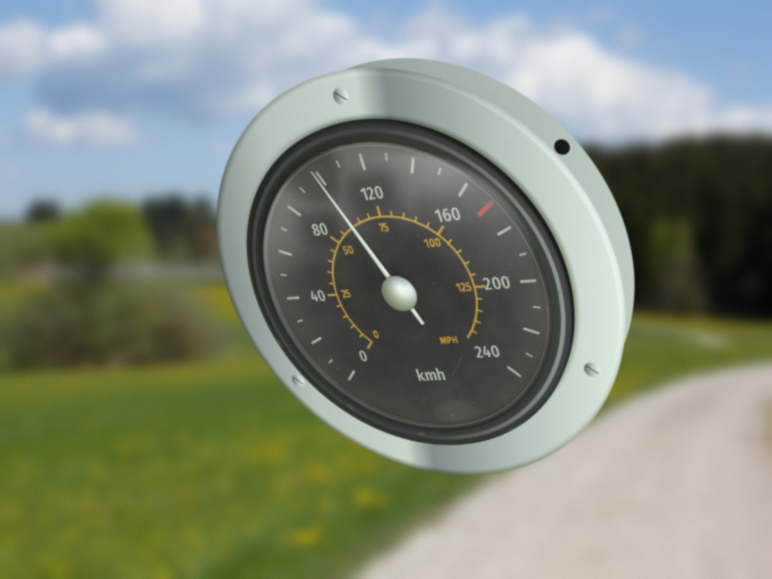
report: 100 (km/h)
